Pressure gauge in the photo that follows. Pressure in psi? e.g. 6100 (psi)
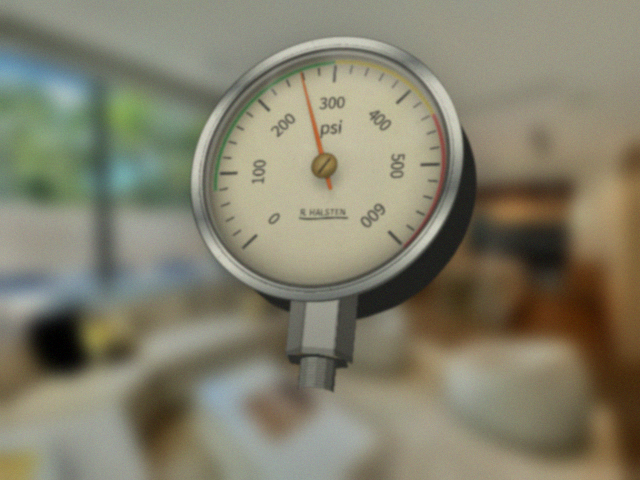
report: 260 (psi)
